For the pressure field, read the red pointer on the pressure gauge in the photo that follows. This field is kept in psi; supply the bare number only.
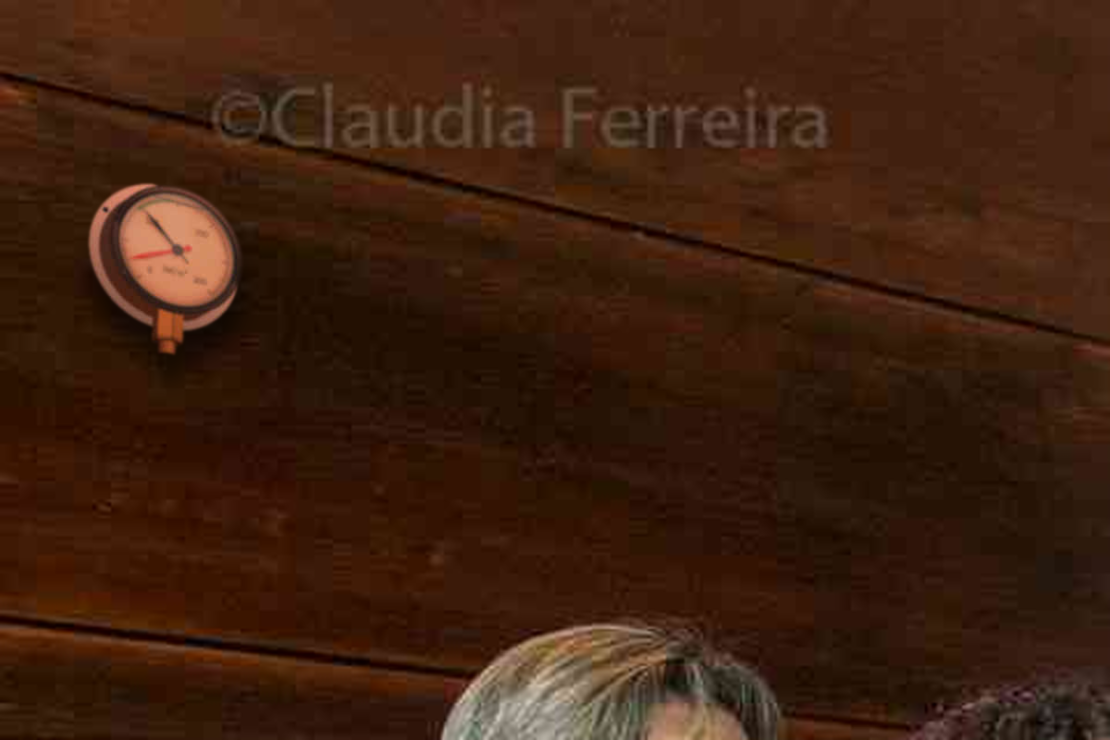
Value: 25
